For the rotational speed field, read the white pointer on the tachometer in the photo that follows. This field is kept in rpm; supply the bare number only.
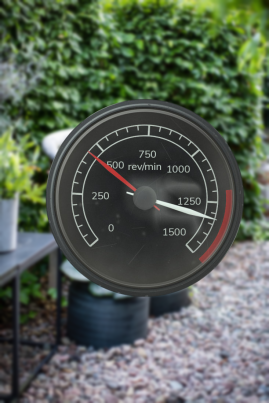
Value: 1325
